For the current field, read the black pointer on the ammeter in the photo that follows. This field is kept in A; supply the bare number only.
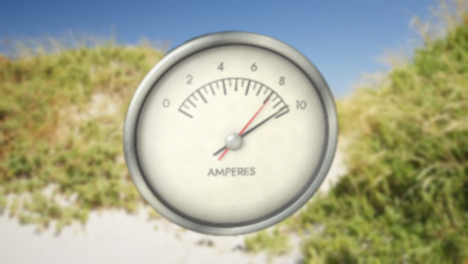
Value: 9.5
